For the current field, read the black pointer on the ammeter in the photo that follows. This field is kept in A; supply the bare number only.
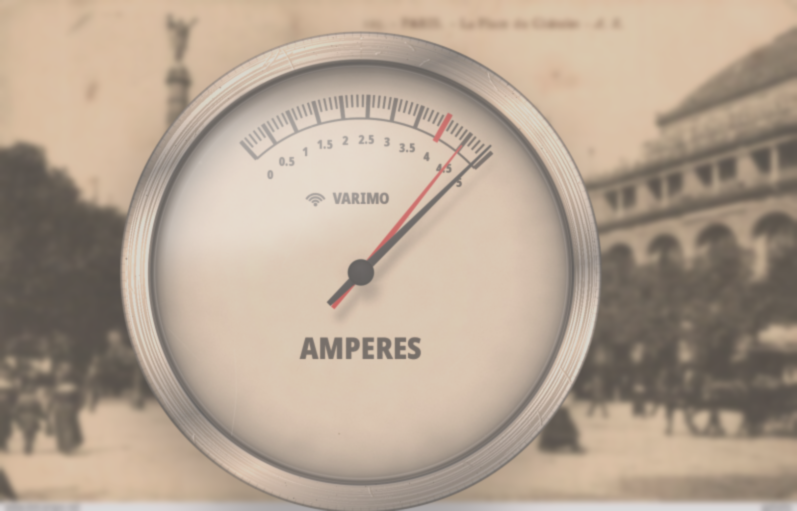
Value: 4.9
